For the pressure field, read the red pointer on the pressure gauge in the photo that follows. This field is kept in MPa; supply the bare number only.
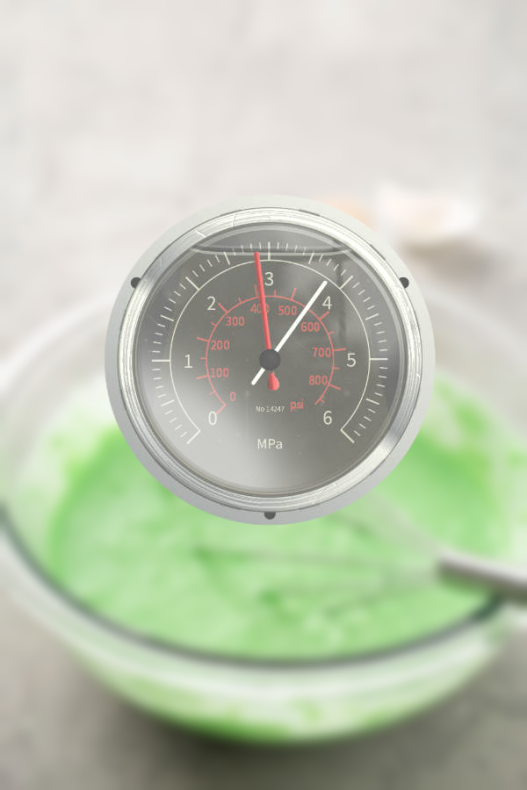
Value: 2.85
